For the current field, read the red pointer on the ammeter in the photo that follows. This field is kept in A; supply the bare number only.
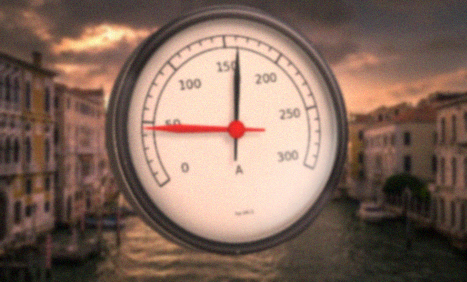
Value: 45
